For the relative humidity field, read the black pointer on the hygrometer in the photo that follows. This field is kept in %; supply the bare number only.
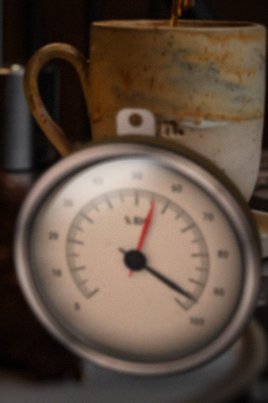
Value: 95
